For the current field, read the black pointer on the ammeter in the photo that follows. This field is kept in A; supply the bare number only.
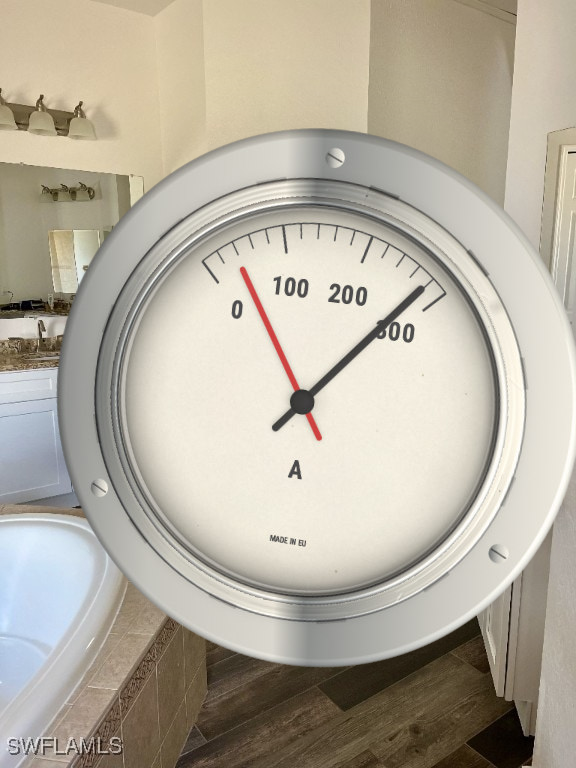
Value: 280
